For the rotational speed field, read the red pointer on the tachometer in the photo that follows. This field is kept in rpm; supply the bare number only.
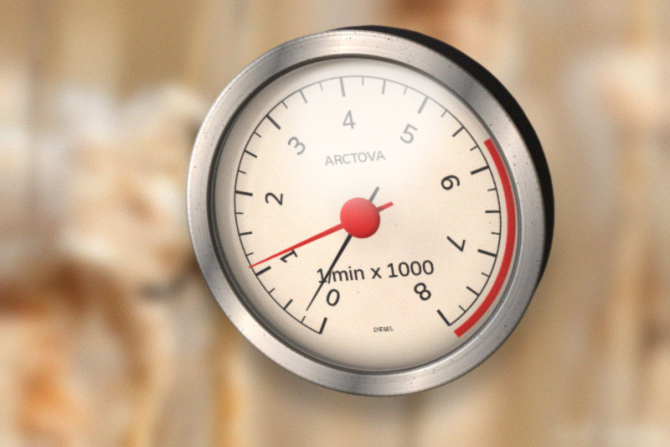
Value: 1125
